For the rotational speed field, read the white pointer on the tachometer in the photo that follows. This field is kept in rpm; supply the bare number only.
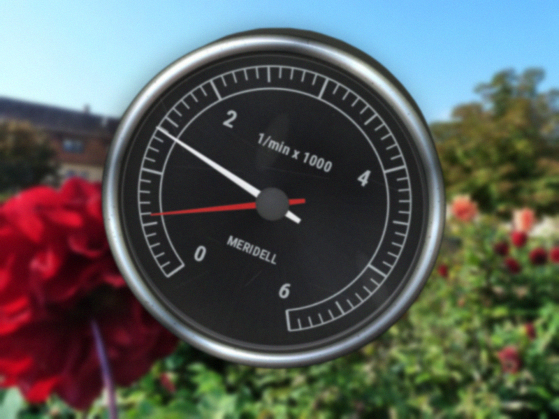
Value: 1400
